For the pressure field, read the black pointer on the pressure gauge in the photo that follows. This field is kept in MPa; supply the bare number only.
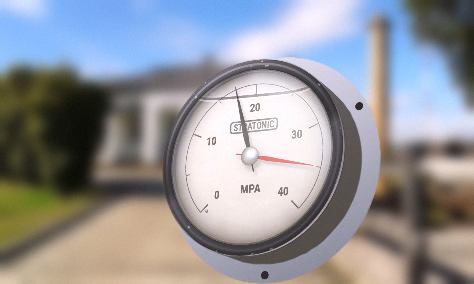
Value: 17.5
